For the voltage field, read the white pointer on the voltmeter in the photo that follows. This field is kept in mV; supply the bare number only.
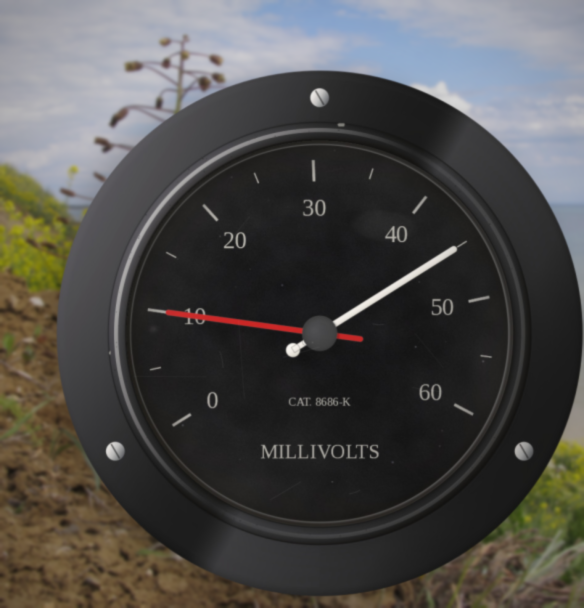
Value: 45
